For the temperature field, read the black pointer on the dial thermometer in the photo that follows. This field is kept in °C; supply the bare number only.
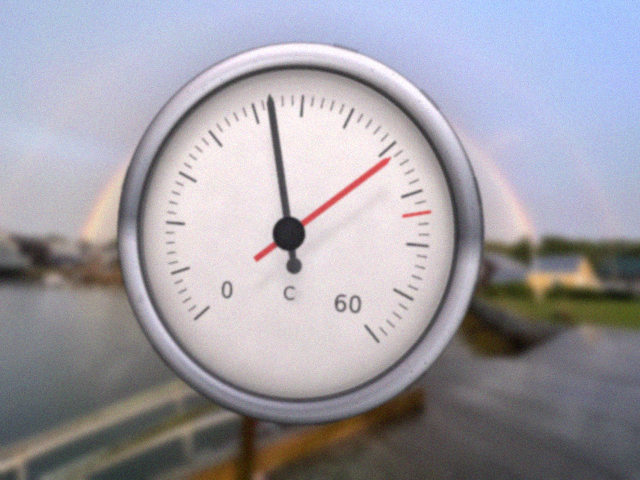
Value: 27
